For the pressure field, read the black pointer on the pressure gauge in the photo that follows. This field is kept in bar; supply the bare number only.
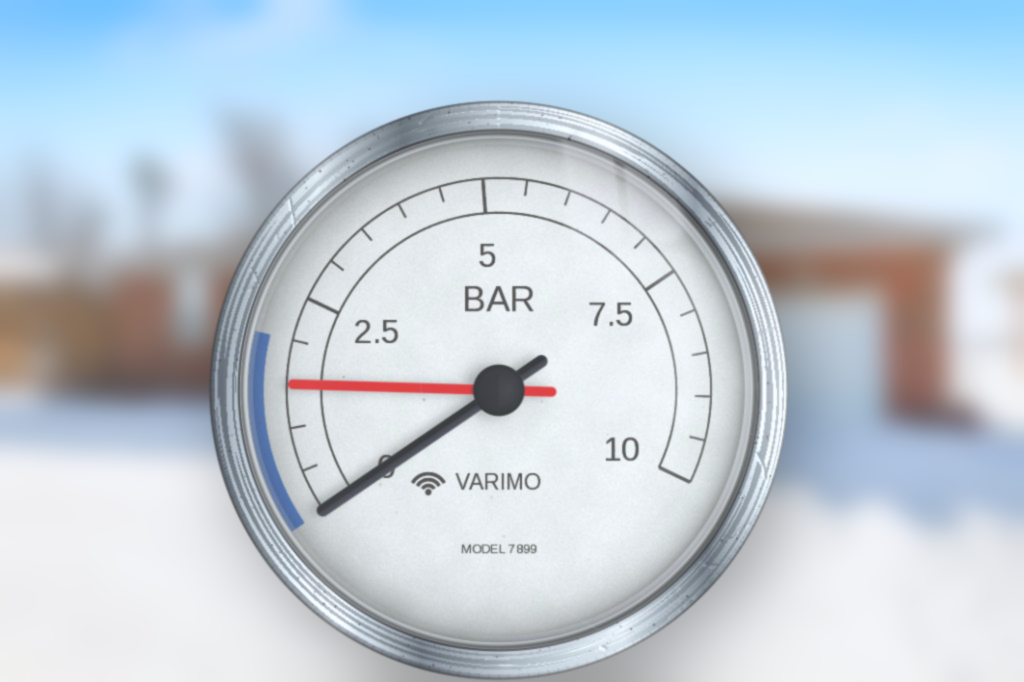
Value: 0
